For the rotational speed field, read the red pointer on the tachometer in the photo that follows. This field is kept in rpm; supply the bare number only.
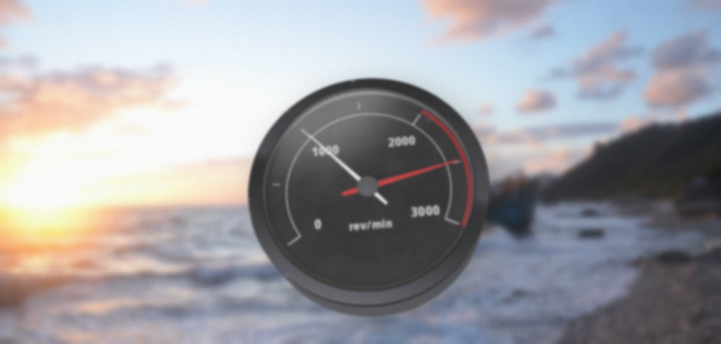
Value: 2500
